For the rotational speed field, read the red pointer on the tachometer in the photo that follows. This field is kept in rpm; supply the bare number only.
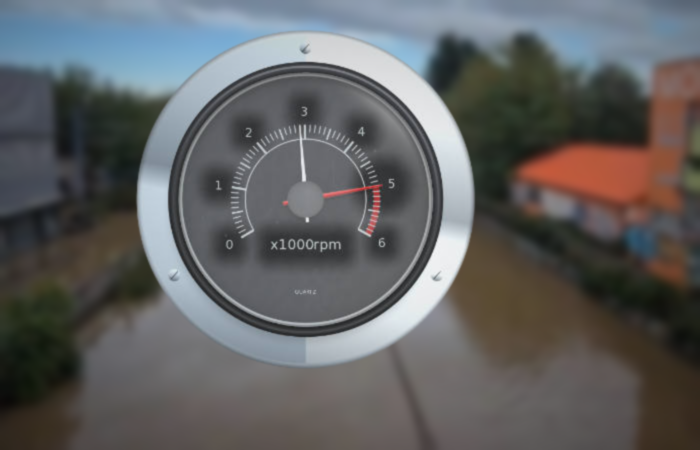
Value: 5000
